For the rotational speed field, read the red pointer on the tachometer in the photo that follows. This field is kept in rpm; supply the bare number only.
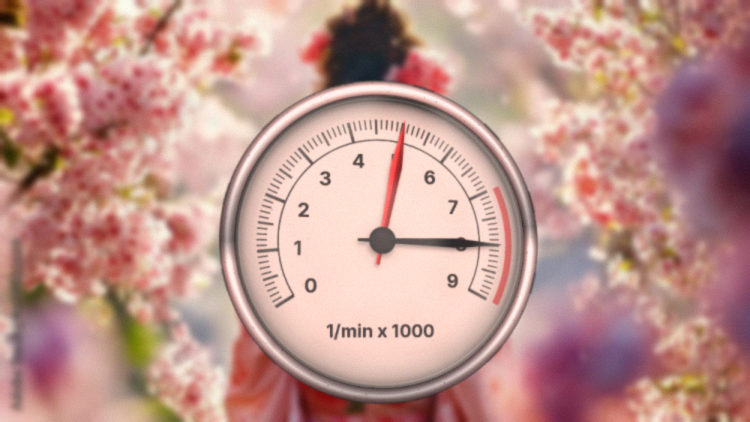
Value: 5000
